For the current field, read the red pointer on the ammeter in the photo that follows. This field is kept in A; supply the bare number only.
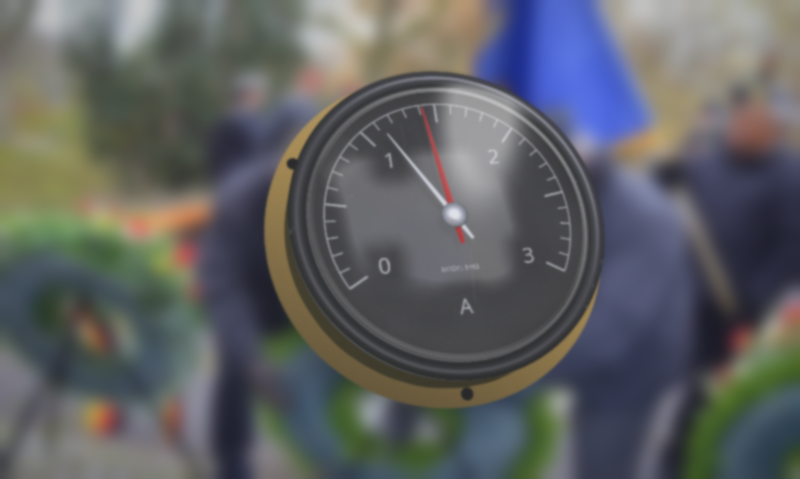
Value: 1.4
